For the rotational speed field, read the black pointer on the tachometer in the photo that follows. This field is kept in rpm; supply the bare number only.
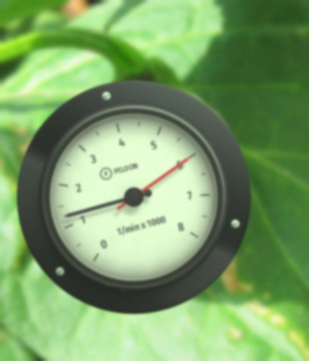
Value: 1250
